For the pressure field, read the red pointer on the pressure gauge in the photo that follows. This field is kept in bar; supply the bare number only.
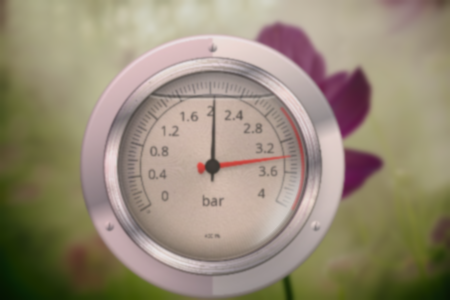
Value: 3.4
